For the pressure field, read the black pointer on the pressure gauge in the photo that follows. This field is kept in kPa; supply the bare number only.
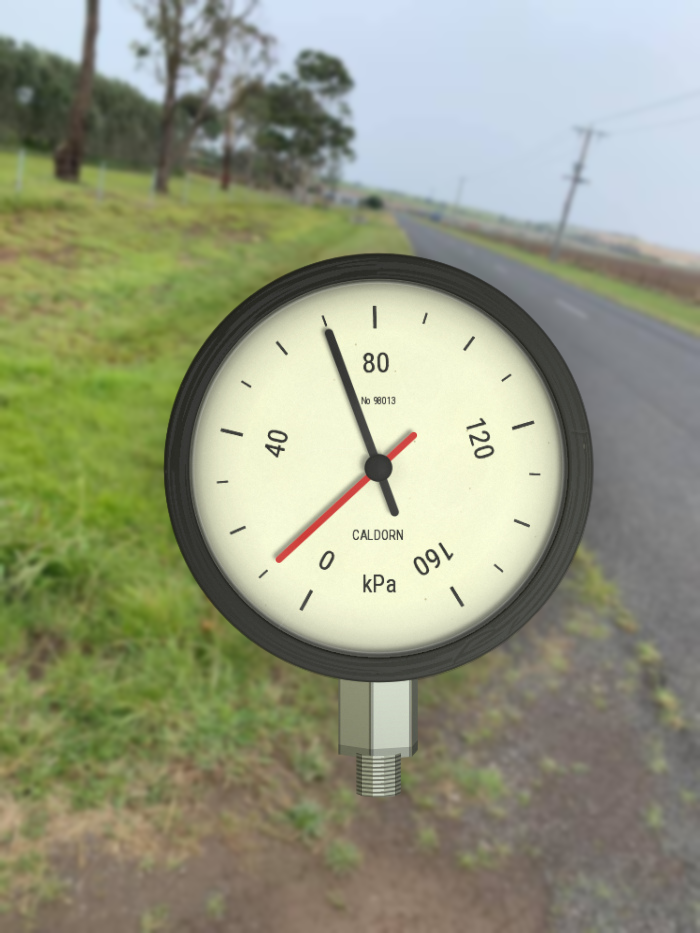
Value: 70
